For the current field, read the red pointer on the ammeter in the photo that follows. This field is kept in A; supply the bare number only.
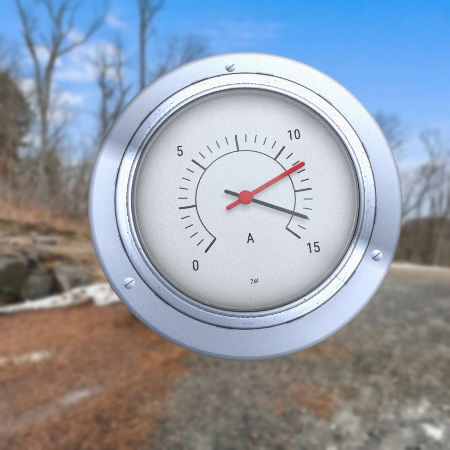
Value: 11.25
